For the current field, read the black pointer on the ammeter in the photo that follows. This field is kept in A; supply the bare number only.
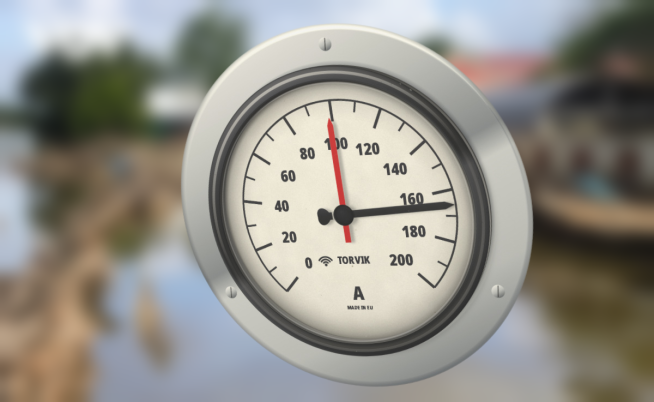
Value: 165
